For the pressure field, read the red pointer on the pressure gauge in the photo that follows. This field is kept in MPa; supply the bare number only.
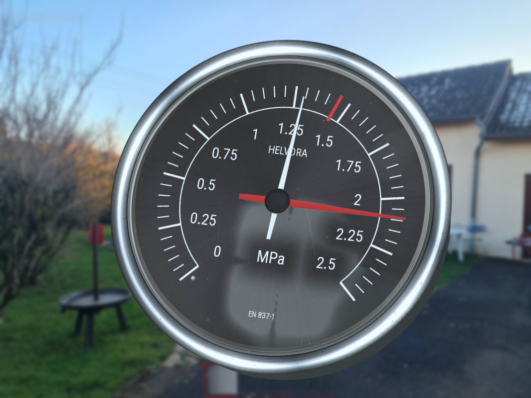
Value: 2.1
